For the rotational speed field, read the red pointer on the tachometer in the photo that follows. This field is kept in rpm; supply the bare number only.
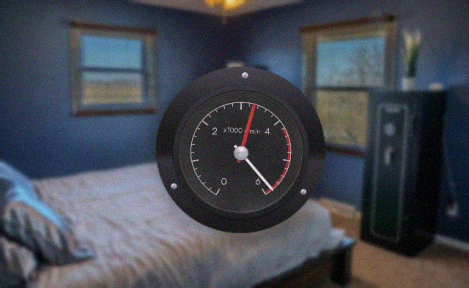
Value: 3300
